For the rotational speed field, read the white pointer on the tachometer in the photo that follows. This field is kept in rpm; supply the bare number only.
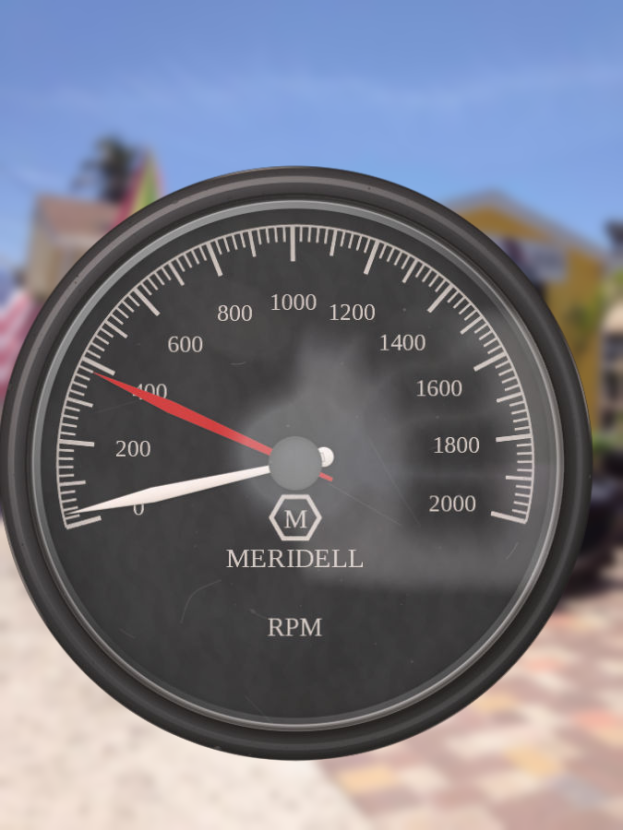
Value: 30
